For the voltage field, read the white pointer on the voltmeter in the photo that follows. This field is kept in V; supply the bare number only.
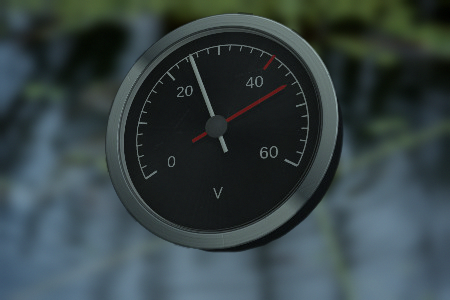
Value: 25
